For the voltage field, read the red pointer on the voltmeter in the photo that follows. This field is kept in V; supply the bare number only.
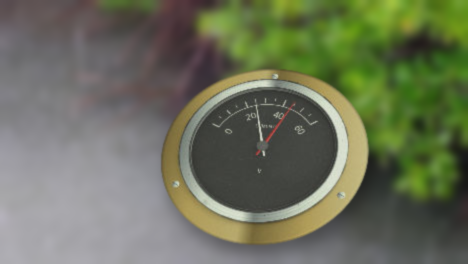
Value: 45
